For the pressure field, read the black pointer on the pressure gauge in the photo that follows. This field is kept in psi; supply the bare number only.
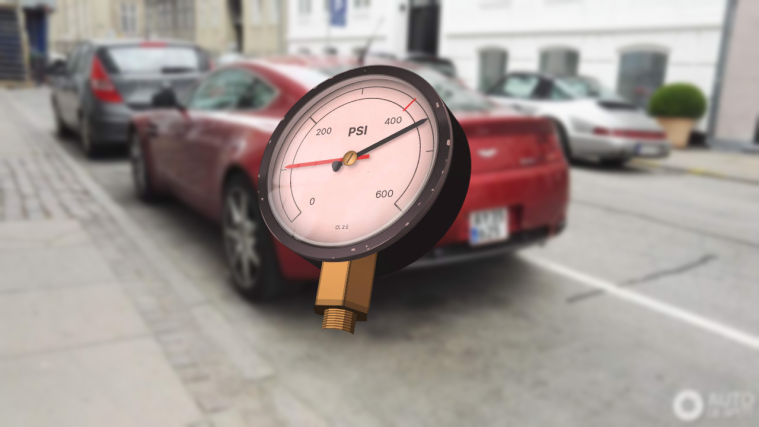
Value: 450
